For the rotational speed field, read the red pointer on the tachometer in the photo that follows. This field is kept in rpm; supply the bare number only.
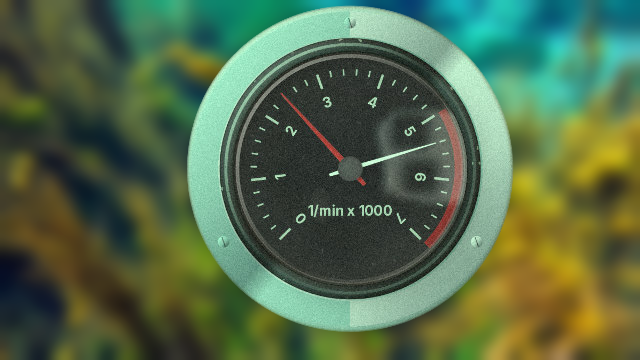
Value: 2400
